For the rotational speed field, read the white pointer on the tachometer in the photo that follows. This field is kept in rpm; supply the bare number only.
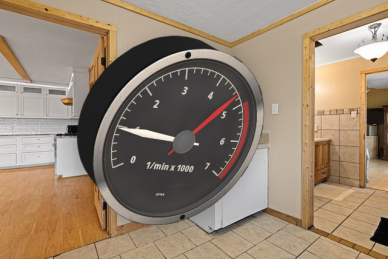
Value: 1000
